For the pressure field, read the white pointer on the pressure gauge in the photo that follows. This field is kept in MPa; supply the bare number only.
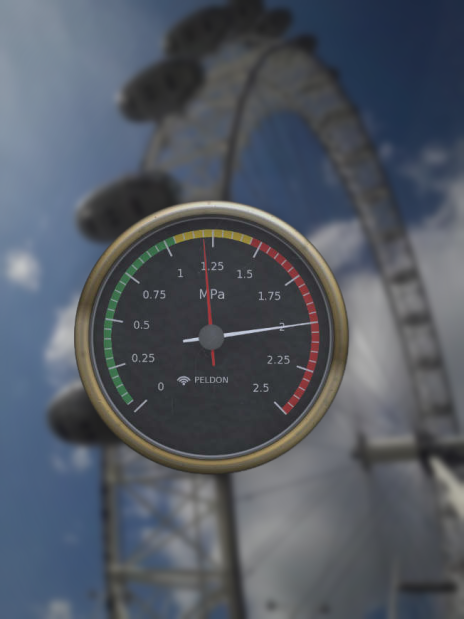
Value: 2
